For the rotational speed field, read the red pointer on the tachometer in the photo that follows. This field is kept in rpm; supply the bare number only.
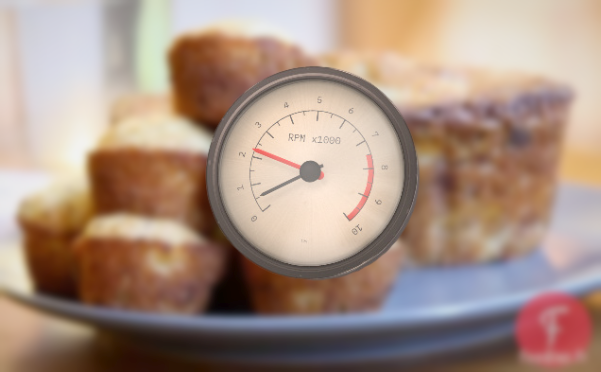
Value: 2250
